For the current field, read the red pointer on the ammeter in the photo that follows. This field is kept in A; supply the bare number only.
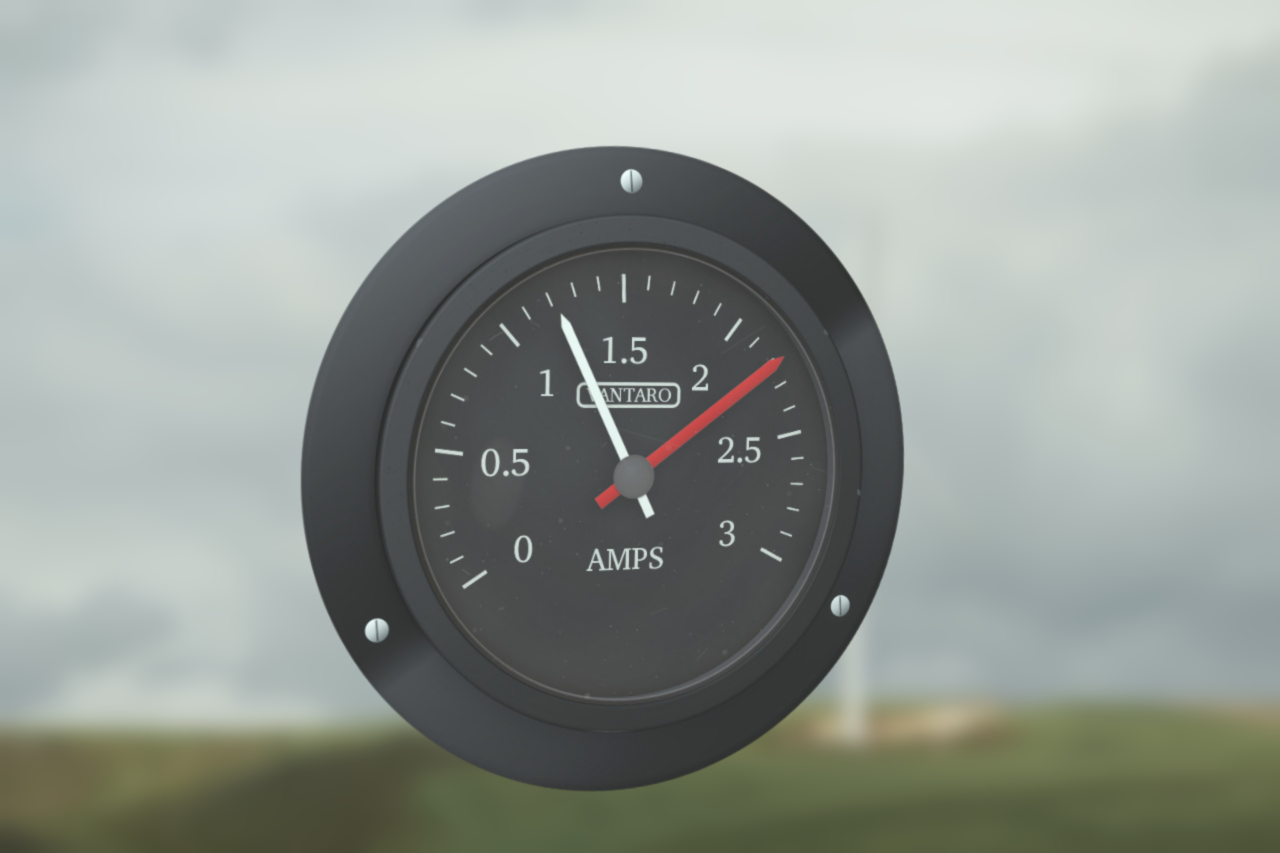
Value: 2.2
